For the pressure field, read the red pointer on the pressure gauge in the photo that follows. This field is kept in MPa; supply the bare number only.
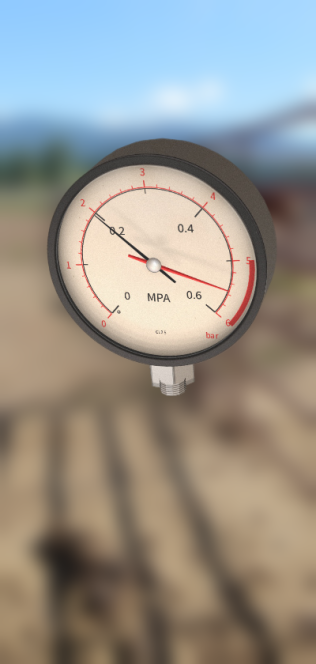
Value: 0.55
